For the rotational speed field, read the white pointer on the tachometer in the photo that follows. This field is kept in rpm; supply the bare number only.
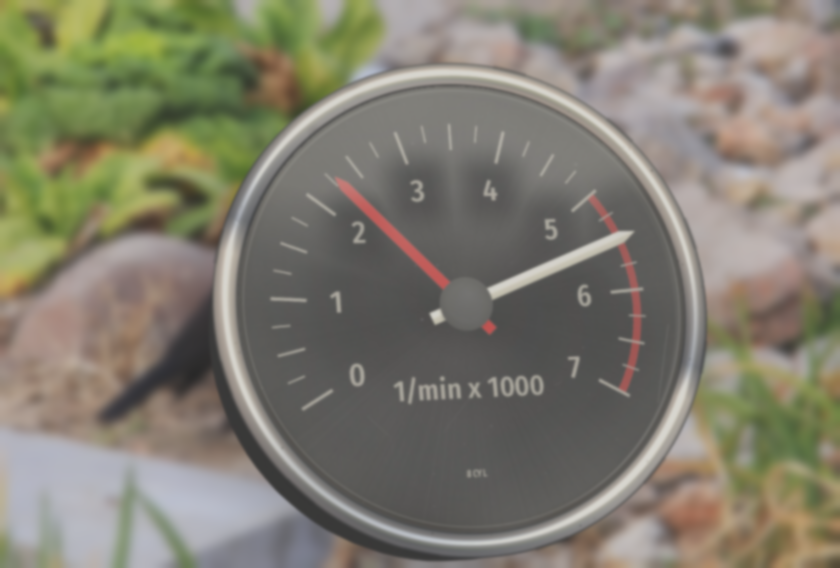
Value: 5500
